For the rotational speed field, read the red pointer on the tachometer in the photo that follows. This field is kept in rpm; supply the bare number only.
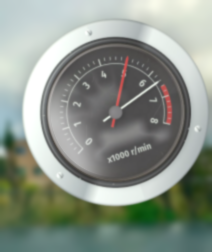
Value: 5000
